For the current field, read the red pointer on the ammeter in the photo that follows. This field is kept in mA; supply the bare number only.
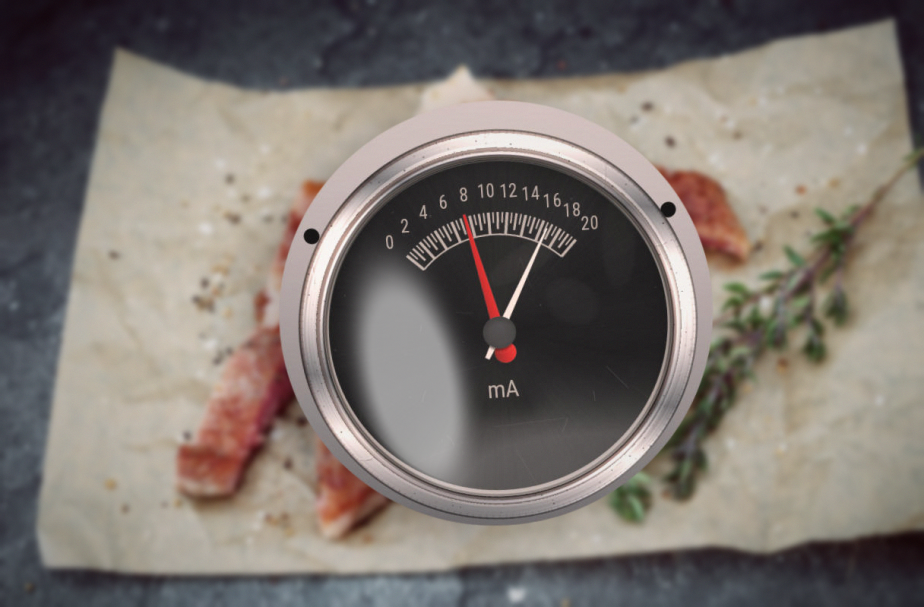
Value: 7.5
